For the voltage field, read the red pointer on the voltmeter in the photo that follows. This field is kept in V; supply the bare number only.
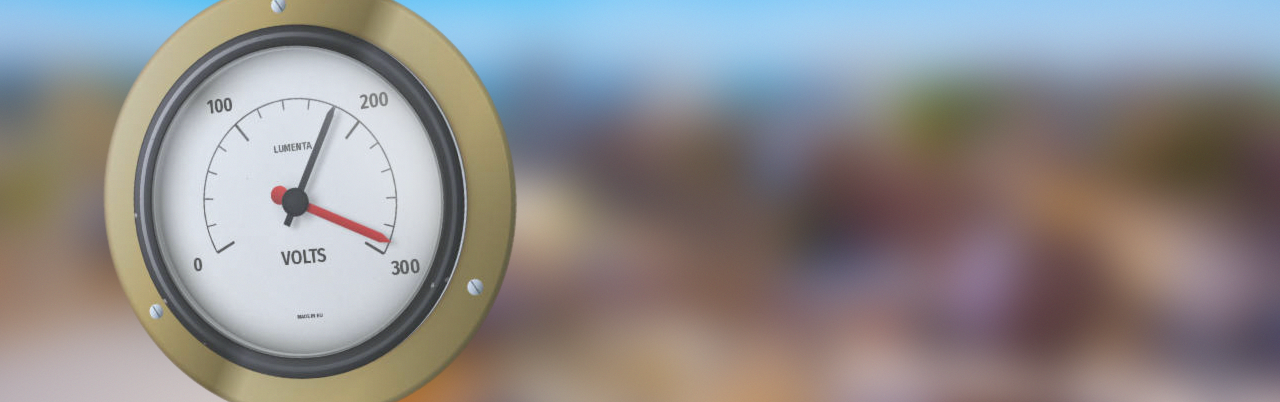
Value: 290
